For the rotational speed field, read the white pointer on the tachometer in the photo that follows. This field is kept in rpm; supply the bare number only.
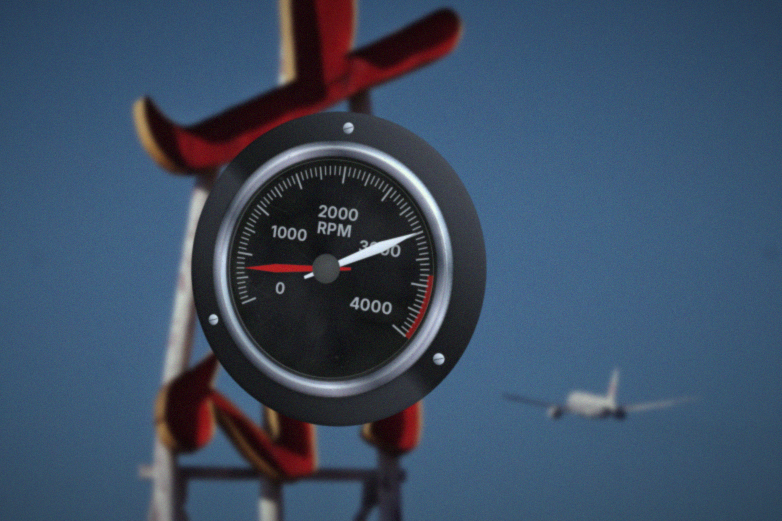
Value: 3000
